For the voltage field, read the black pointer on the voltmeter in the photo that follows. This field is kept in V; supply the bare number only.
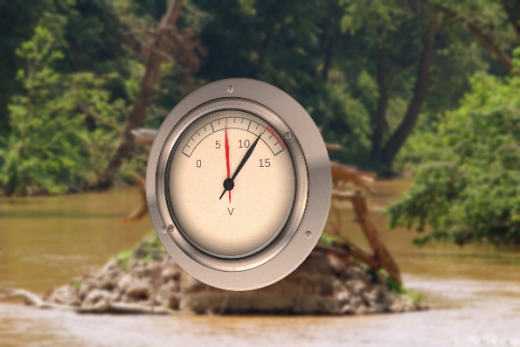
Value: 12
